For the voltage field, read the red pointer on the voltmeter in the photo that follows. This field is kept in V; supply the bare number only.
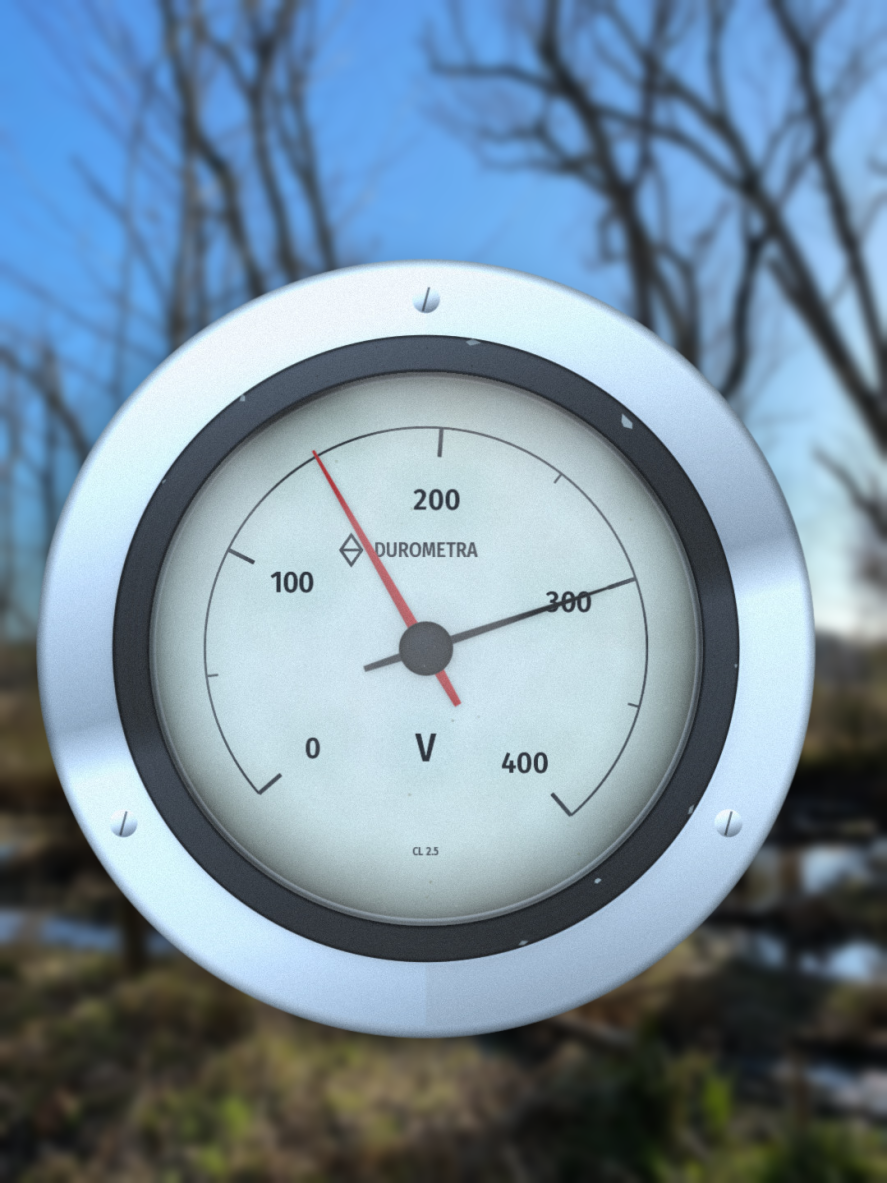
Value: 150
